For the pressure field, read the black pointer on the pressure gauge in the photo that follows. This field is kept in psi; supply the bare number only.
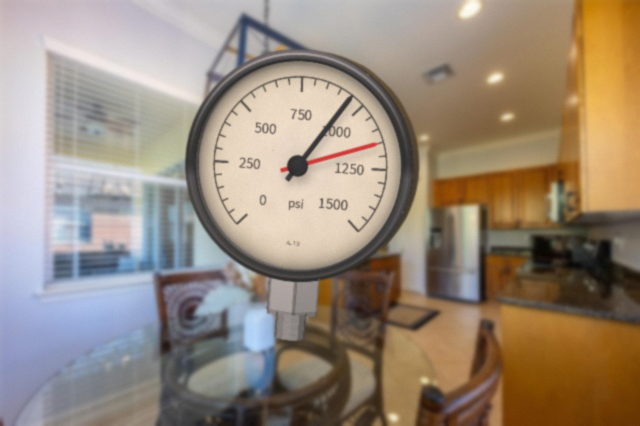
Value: 950
